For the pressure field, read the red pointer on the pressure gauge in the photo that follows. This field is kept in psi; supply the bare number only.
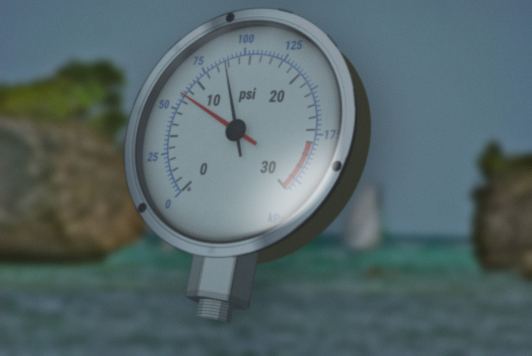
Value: 8.5
